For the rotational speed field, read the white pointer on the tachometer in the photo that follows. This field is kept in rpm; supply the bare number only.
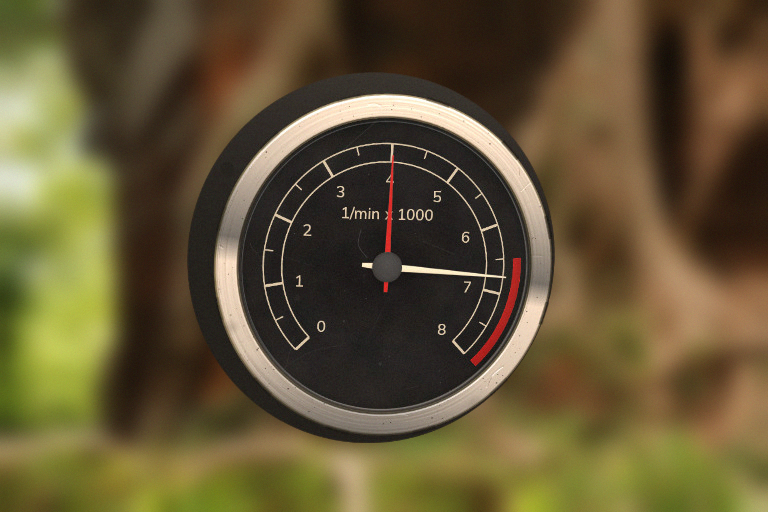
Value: 6750
